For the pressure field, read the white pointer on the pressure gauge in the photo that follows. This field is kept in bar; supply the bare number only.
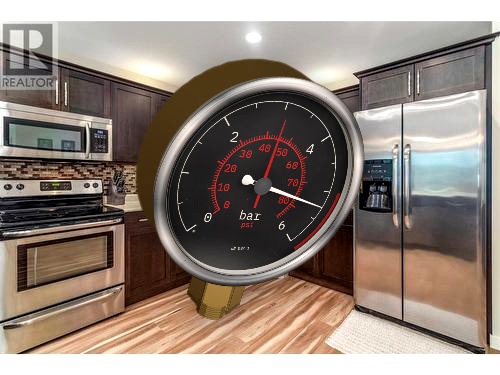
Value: 5.25
